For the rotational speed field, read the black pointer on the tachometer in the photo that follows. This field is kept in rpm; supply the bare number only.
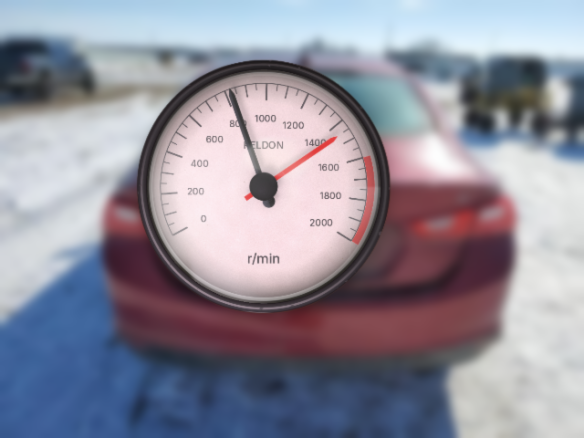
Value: 825
